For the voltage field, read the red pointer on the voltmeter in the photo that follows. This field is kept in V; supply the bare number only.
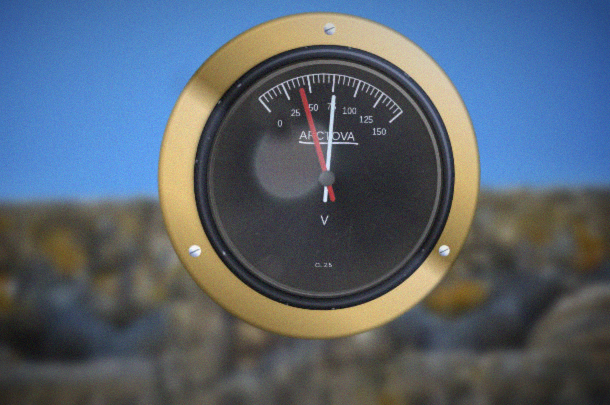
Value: 40
